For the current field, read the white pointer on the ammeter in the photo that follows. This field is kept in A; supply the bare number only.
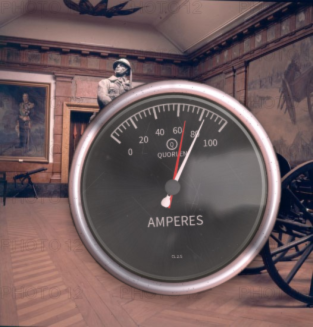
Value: 84
